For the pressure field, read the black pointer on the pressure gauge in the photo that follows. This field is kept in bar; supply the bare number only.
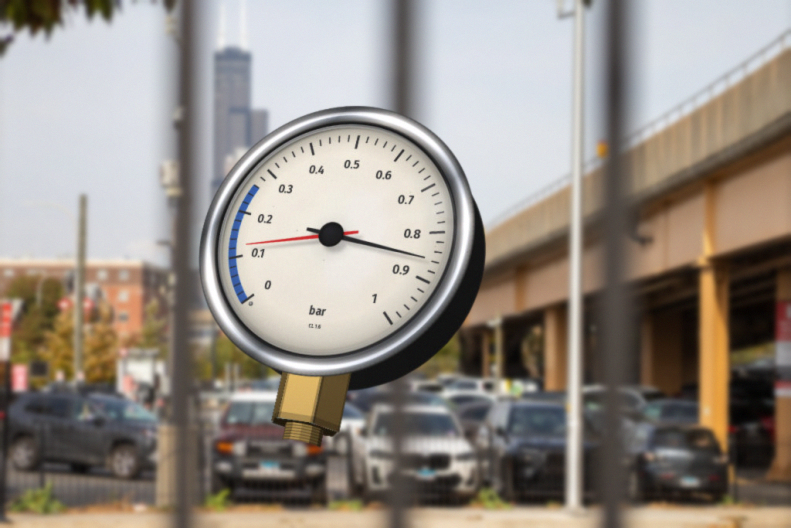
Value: 0.86
